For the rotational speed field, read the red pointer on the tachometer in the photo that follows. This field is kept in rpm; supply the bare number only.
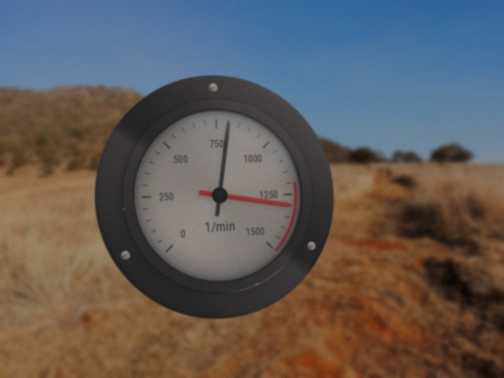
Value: 1300
